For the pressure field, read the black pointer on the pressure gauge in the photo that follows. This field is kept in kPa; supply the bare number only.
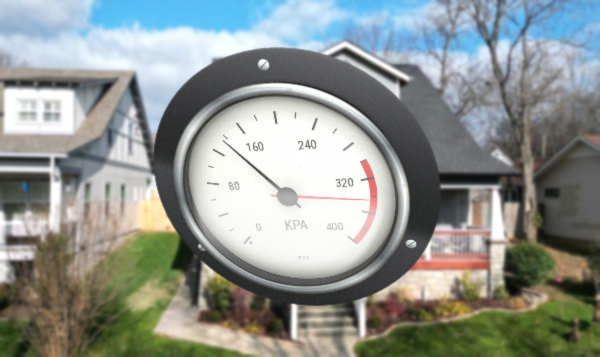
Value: 140
